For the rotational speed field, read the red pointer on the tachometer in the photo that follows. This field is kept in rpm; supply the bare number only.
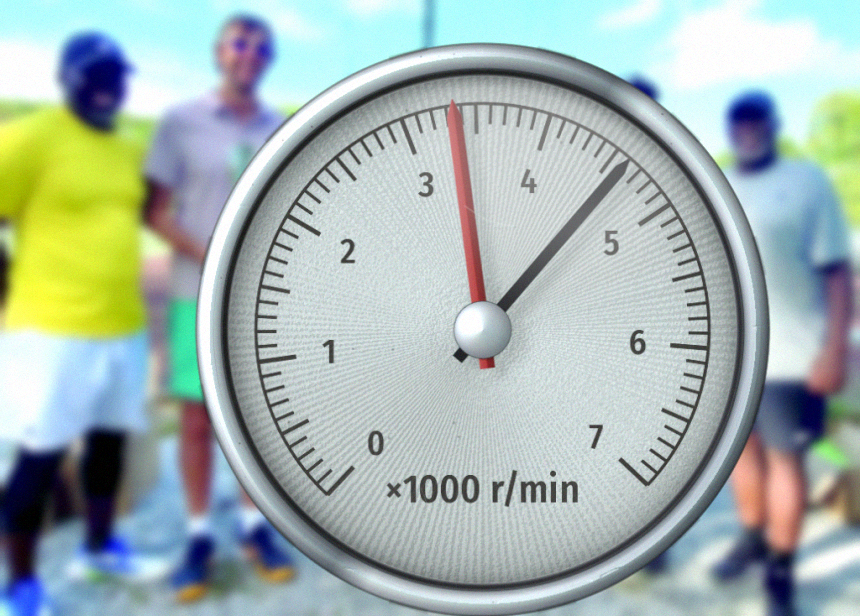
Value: 3350
